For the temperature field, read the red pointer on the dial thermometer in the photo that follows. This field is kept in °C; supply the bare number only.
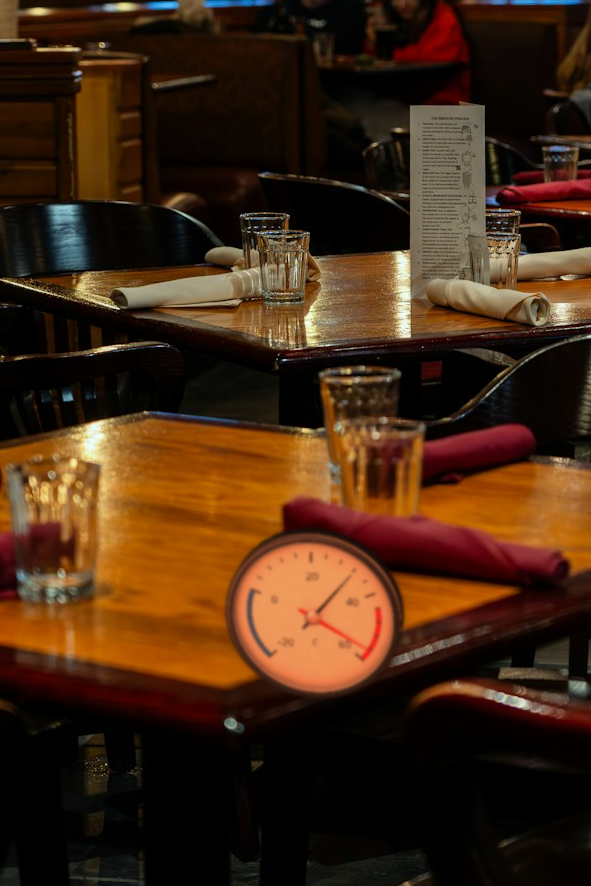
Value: 56
